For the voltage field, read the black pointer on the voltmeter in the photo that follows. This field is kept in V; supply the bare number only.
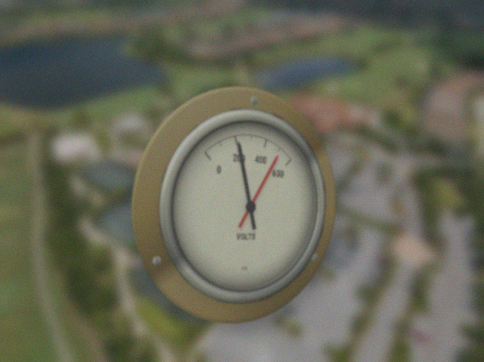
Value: 200
